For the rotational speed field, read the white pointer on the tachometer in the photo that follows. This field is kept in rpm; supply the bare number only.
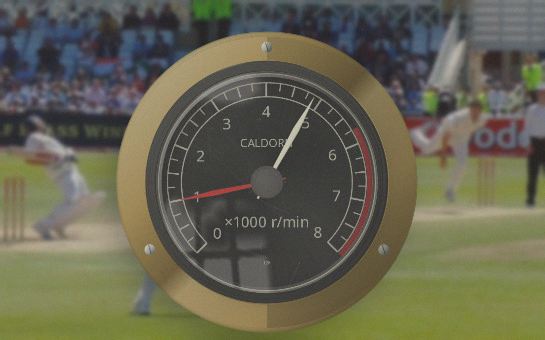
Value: 4875
